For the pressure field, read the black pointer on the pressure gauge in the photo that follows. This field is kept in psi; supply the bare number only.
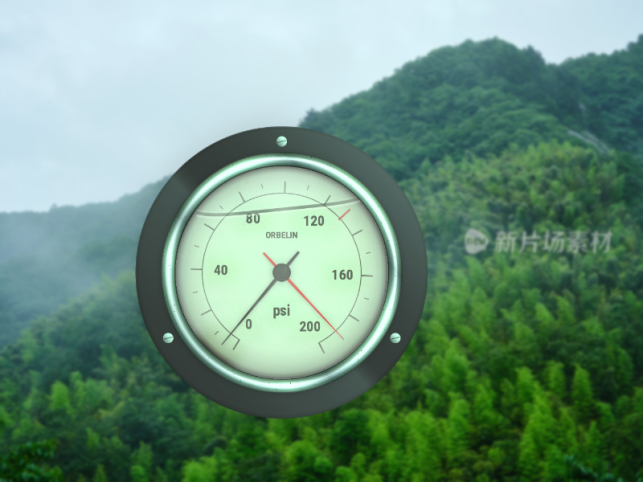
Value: 5
